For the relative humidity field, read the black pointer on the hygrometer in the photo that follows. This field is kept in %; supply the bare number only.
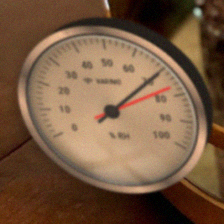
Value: 70
